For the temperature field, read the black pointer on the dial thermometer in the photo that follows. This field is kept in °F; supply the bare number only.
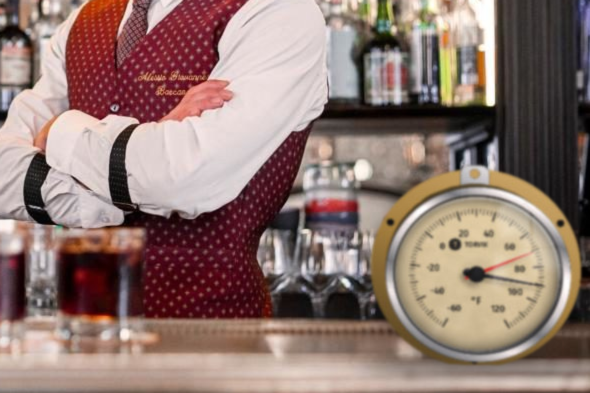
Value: 90
